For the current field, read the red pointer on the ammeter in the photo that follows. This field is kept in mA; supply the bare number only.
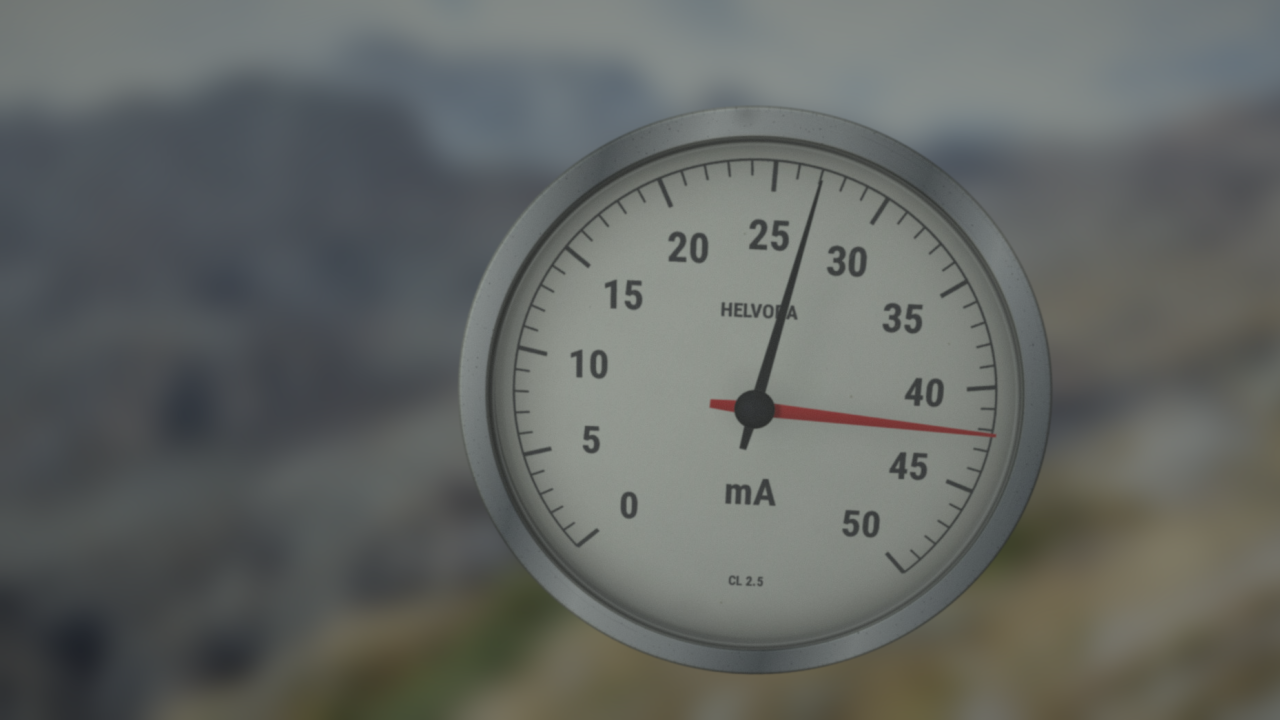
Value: 42
